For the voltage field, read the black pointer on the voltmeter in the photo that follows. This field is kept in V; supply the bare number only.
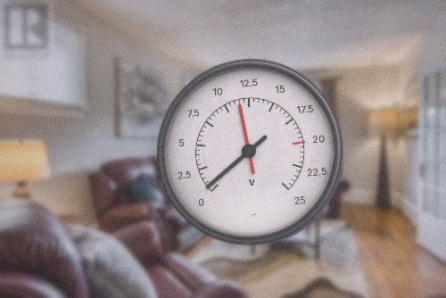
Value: 0.5
